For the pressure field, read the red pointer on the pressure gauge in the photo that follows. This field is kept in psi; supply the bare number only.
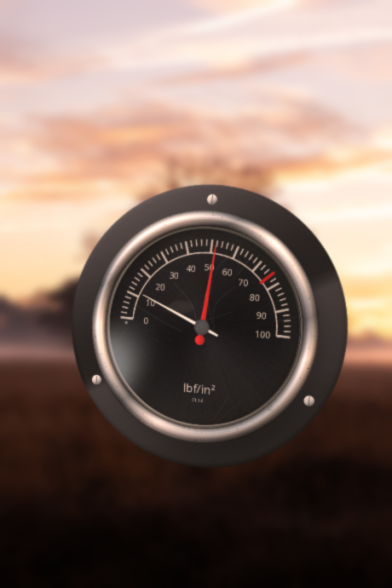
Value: 52
